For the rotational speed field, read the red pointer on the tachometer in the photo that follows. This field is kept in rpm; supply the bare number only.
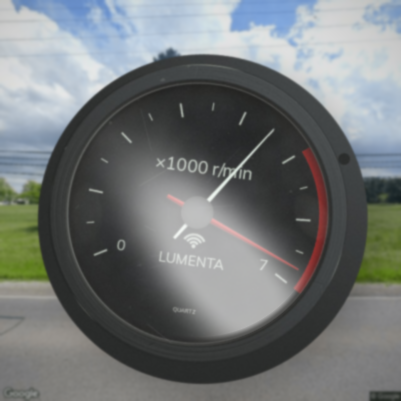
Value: 6750
